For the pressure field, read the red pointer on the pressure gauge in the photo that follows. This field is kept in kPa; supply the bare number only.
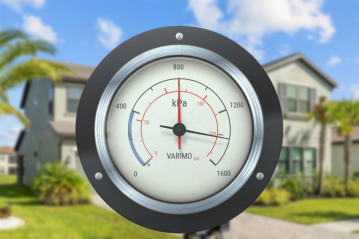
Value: 800
